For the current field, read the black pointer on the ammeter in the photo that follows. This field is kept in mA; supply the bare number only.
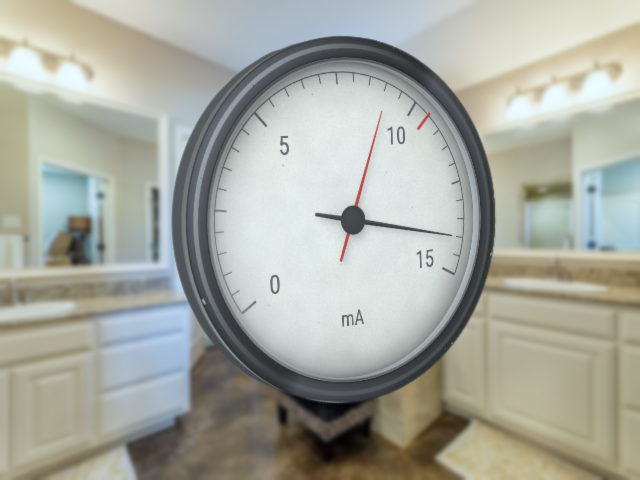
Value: 14
